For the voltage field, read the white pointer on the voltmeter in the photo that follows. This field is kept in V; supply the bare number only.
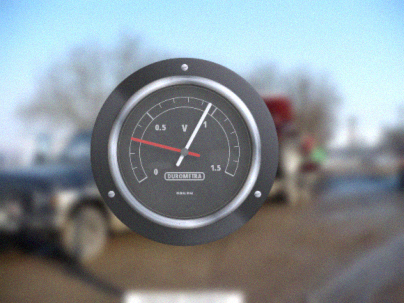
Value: 0.95
